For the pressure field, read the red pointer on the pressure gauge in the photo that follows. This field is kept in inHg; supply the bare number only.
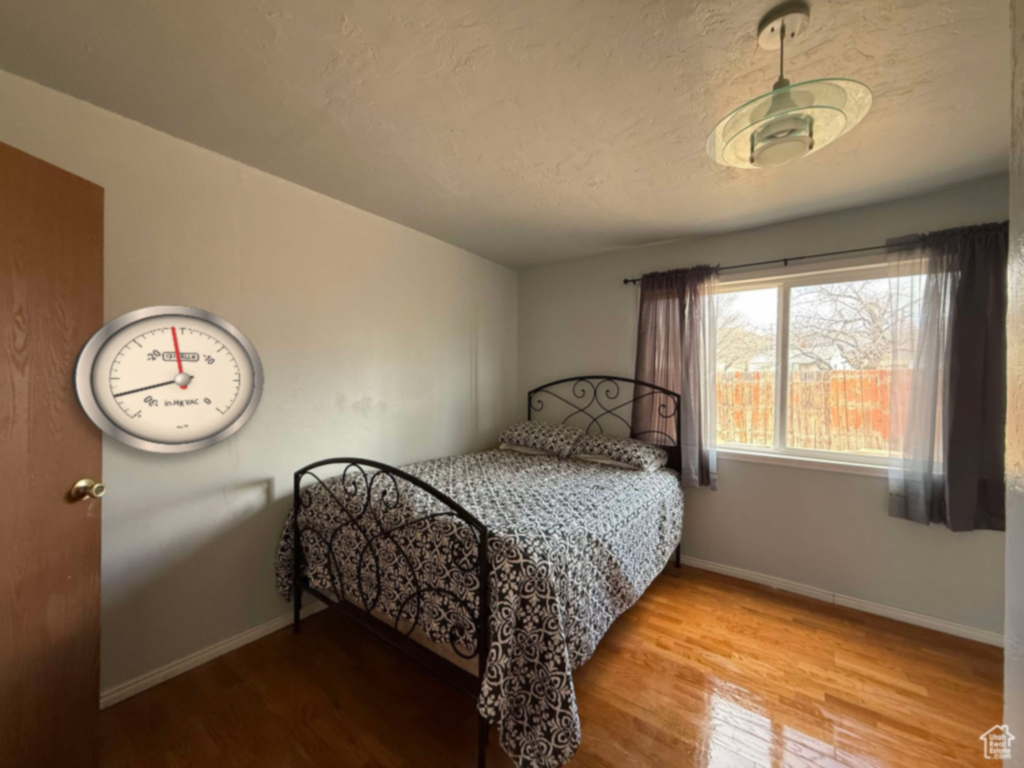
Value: -16
